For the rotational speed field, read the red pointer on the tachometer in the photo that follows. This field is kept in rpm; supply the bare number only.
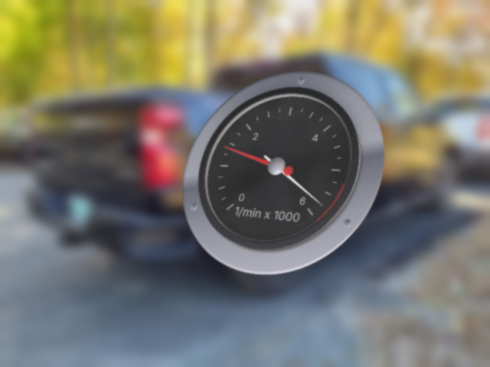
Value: 1375
